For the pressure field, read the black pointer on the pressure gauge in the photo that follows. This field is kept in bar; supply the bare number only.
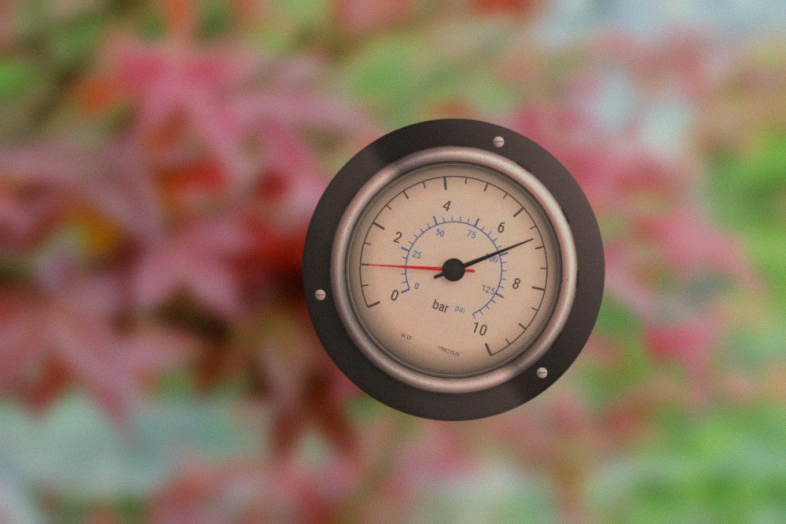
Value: 6.75
